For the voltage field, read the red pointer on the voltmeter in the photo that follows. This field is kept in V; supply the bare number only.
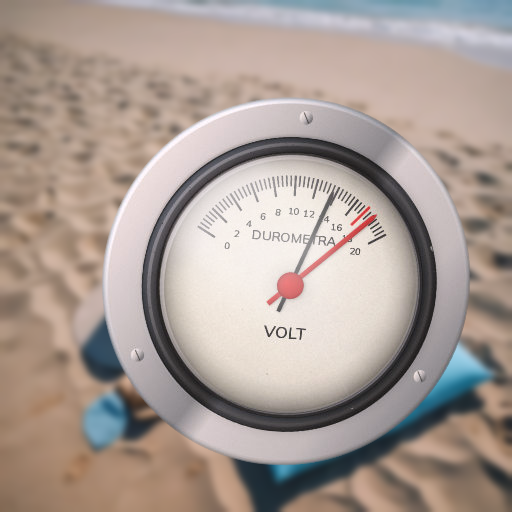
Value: 18
